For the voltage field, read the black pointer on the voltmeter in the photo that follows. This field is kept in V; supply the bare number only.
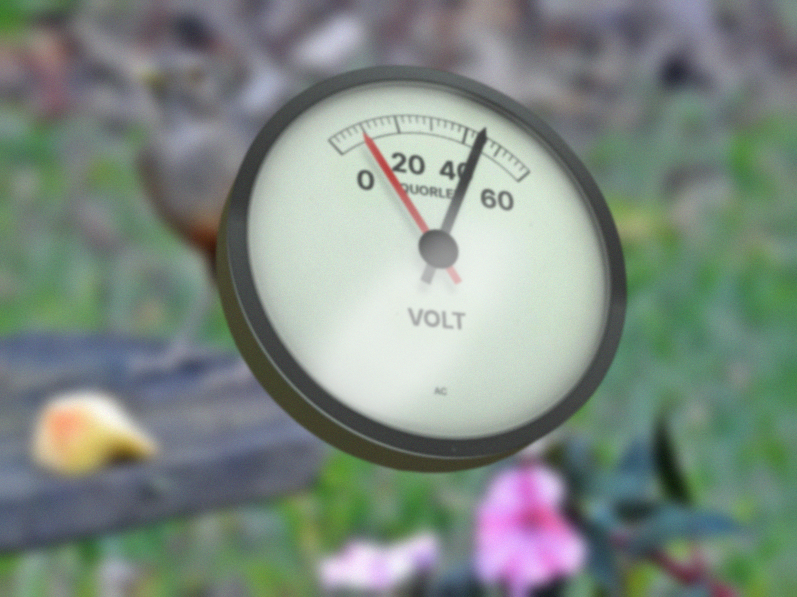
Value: 44
